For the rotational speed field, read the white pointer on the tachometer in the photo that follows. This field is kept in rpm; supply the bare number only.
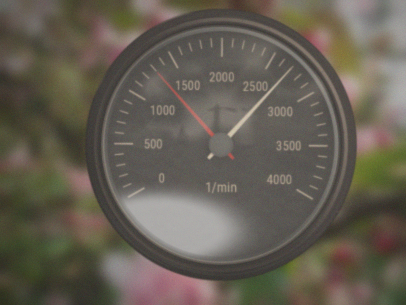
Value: 2700
